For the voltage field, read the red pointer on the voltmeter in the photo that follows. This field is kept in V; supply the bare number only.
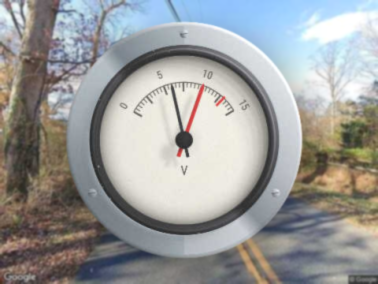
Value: 10
